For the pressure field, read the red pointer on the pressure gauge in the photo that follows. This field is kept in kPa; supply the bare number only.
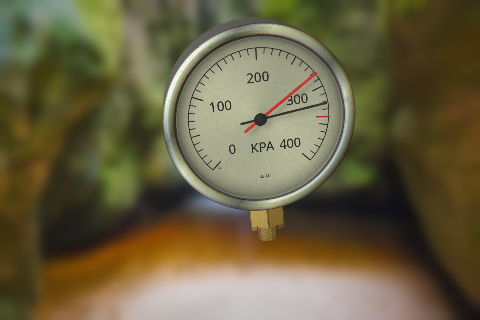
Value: 280
